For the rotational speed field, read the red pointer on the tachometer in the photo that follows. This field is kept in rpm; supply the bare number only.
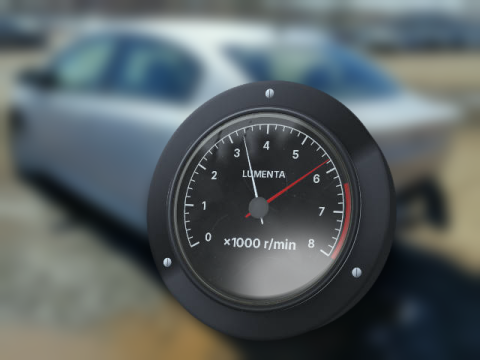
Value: 5800
